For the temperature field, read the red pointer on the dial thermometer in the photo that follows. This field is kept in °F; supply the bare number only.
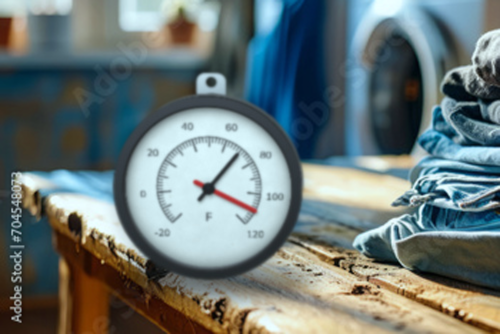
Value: 110
